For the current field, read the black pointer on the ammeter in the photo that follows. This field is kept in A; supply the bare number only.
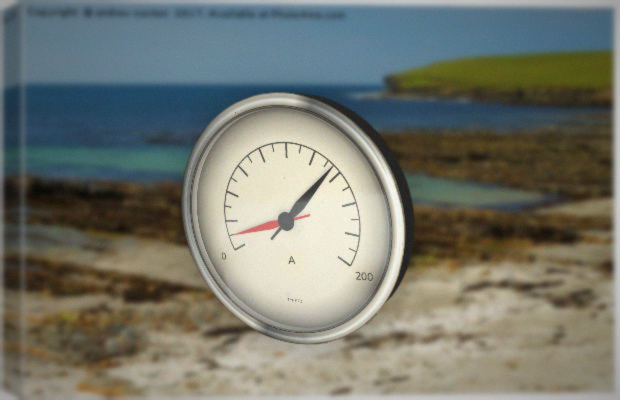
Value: 135
